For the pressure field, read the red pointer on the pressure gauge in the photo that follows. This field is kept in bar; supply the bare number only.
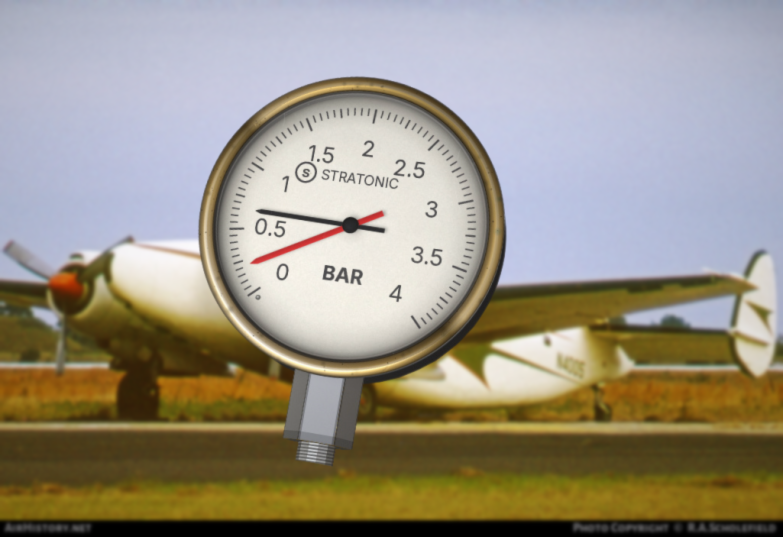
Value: 0.2
